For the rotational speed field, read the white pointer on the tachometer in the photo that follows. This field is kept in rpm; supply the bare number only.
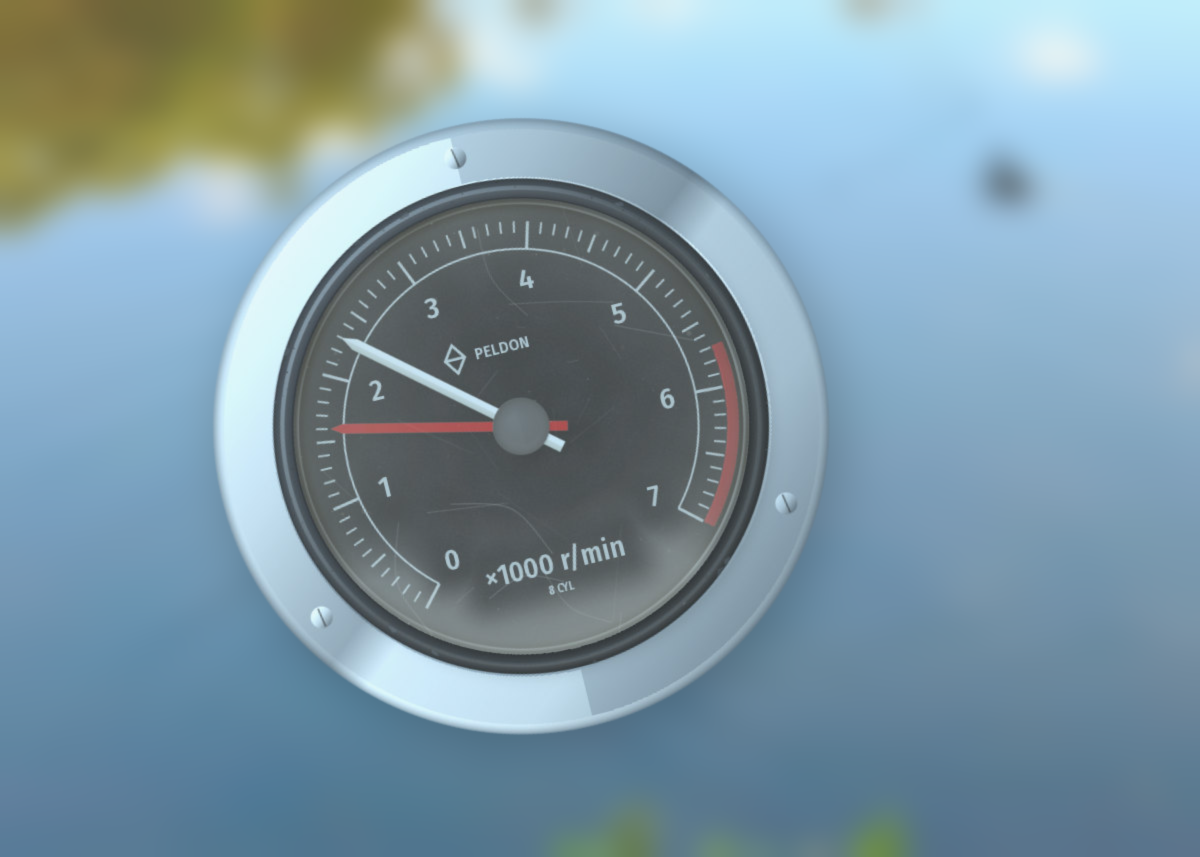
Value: 2300
